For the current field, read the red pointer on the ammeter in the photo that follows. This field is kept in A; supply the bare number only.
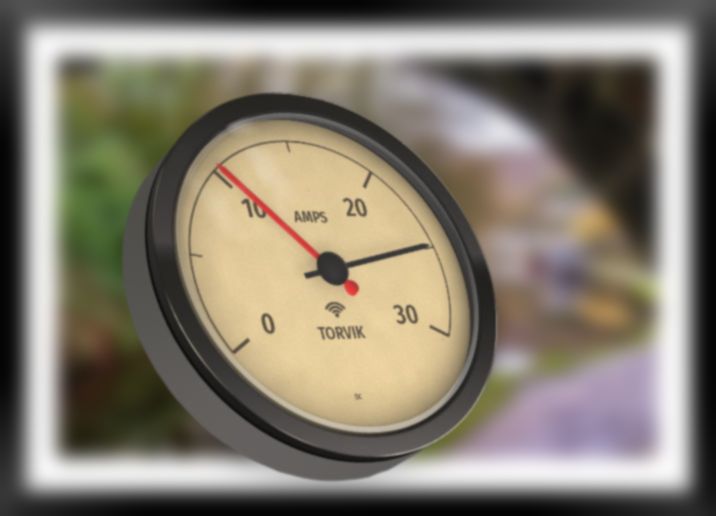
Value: 10
